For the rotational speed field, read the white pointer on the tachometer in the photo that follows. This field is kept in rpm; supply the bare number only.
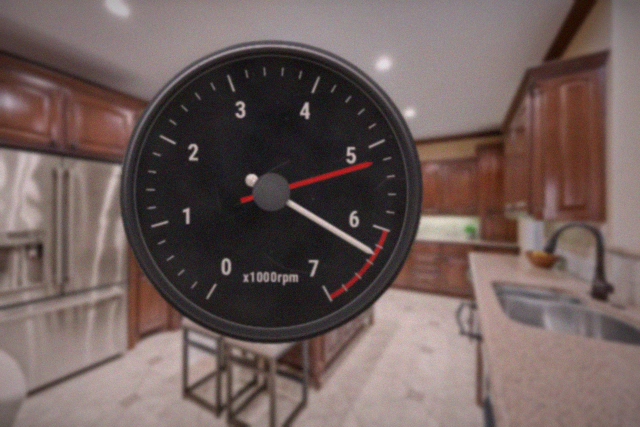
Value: 6300
